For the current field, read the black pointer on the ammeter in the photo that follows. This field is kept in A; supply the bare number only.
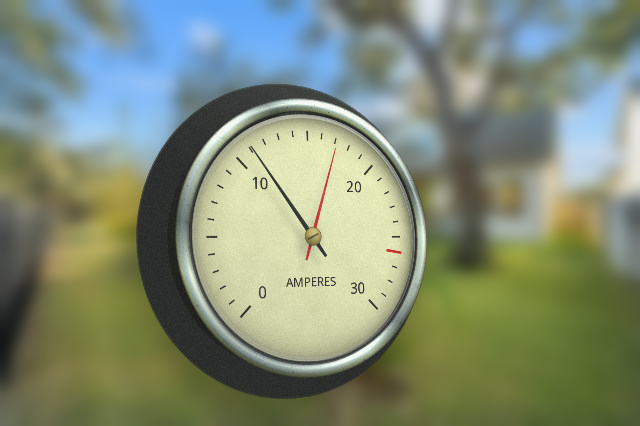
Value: 11
